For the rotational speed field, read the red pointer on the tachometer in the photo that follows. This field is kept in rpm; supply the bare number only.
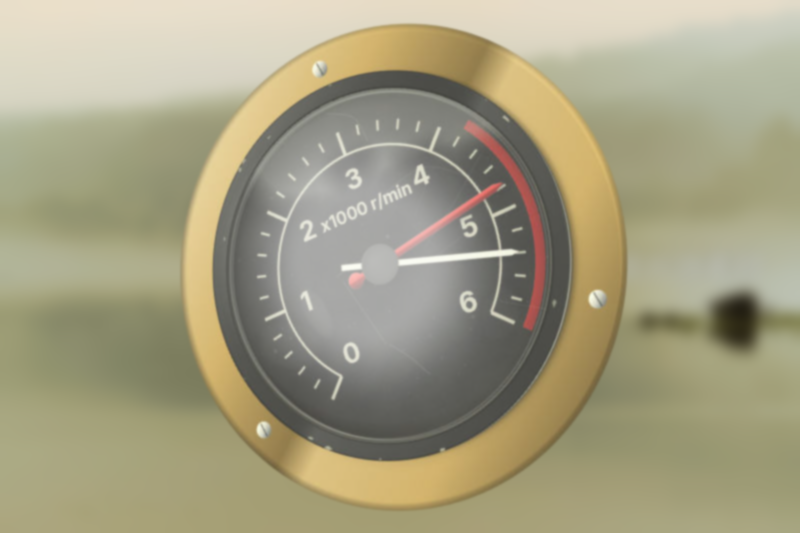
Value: 4800
